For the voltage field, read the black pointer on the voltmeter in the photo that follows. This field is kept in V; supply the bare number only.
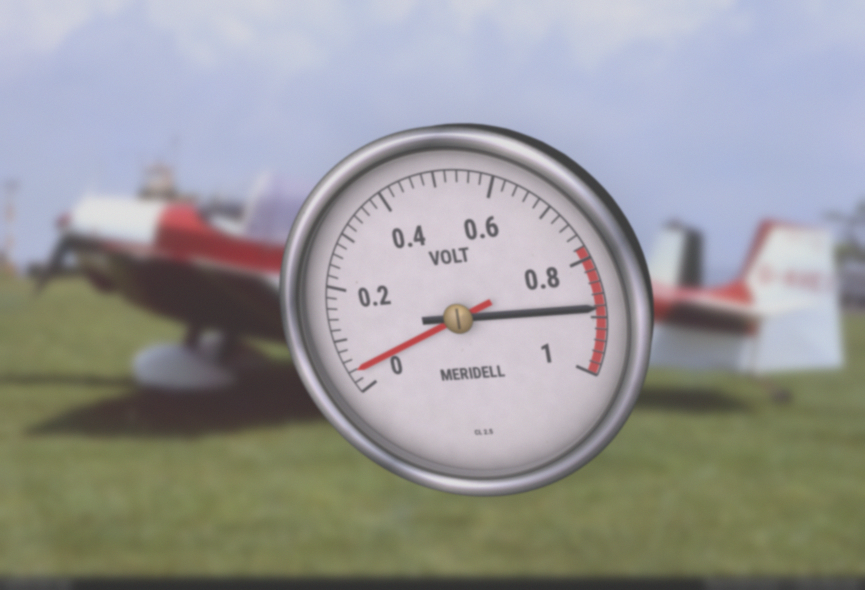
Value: 0.88
